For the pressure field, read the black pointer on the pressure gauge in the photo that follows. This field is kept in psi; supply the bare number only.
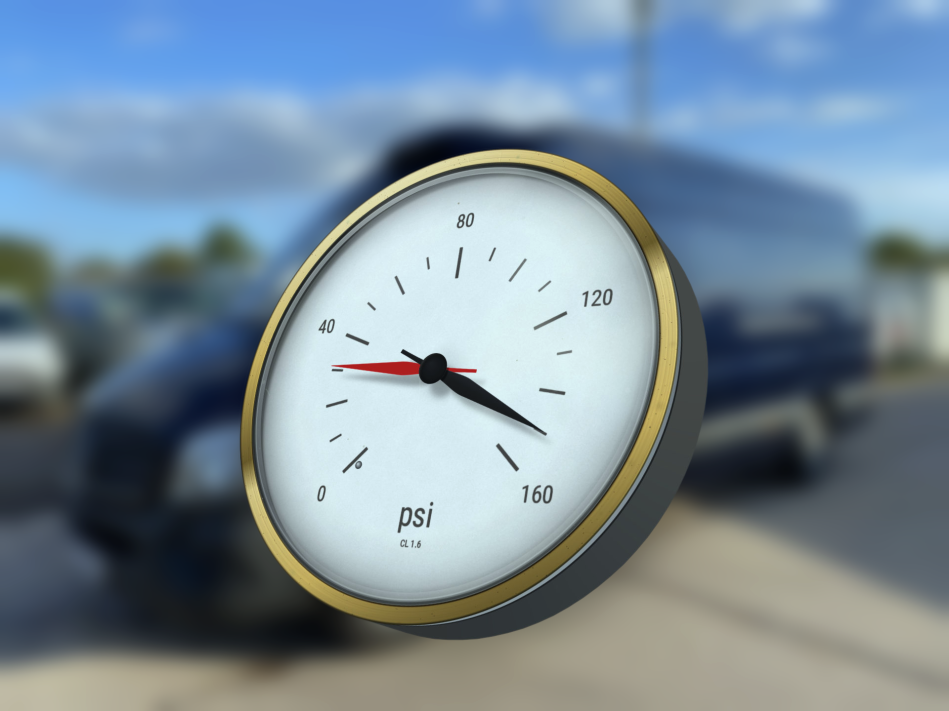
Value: 150
